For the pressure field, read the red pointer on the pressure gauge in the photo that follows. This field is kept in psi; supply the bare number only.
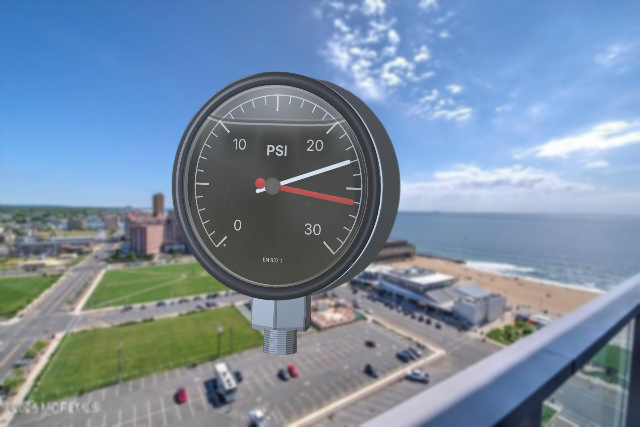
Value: 26
